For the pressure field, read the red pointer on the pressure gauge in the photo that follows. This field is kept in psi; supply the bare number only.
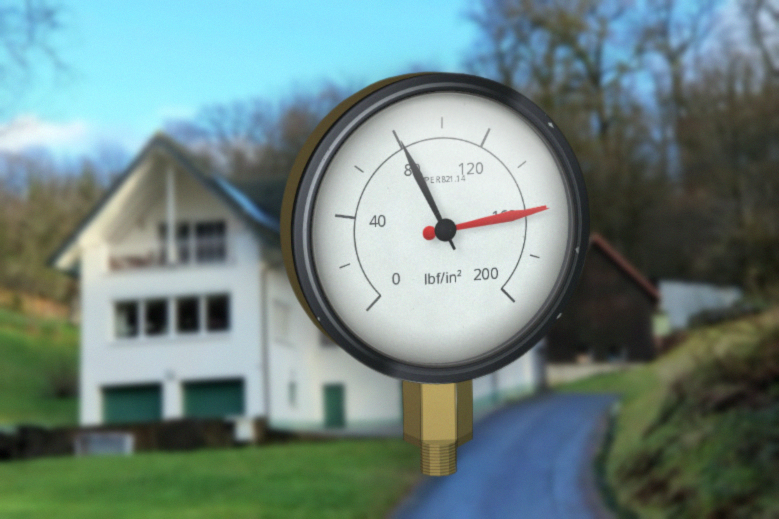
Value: 160
